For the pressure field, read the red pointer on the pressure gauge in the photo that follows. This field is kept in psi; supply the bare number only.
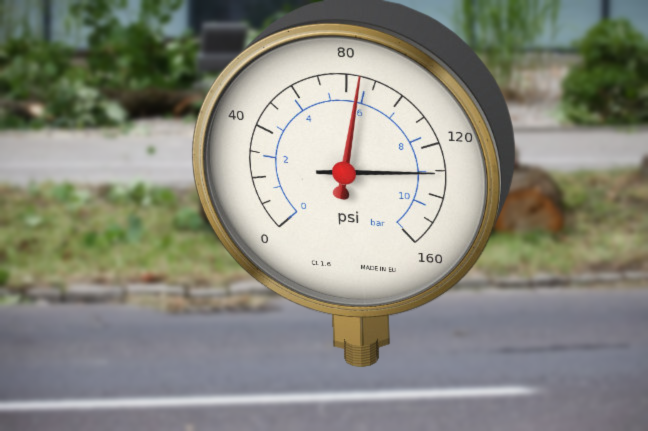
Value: 85
